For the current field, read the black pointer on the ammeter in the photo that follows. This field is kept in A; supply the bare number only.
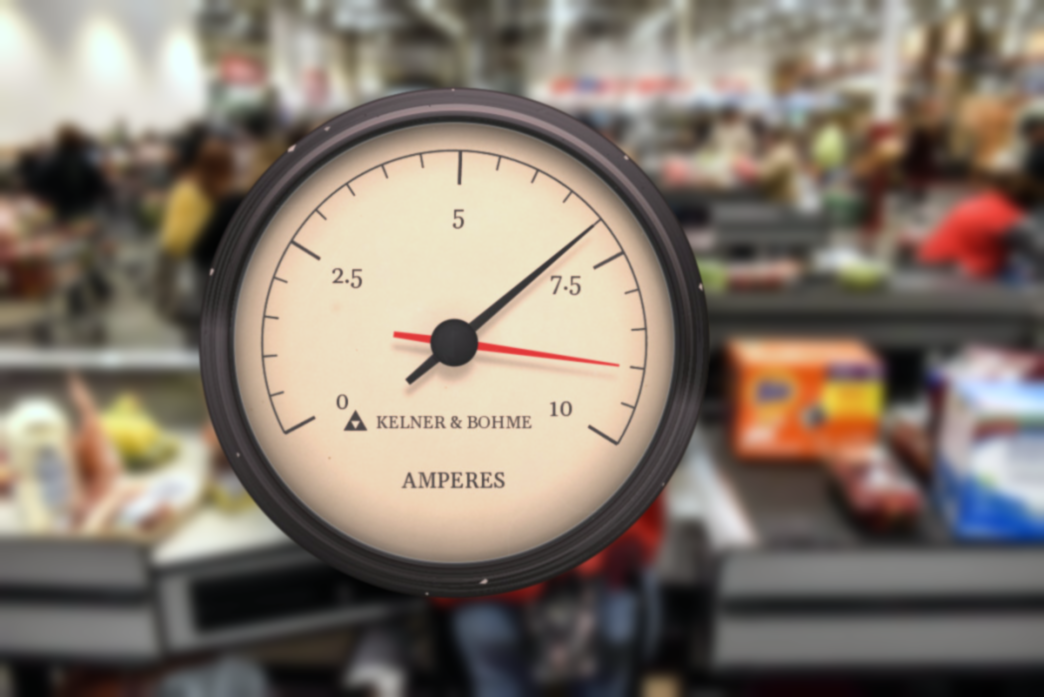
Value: 7
